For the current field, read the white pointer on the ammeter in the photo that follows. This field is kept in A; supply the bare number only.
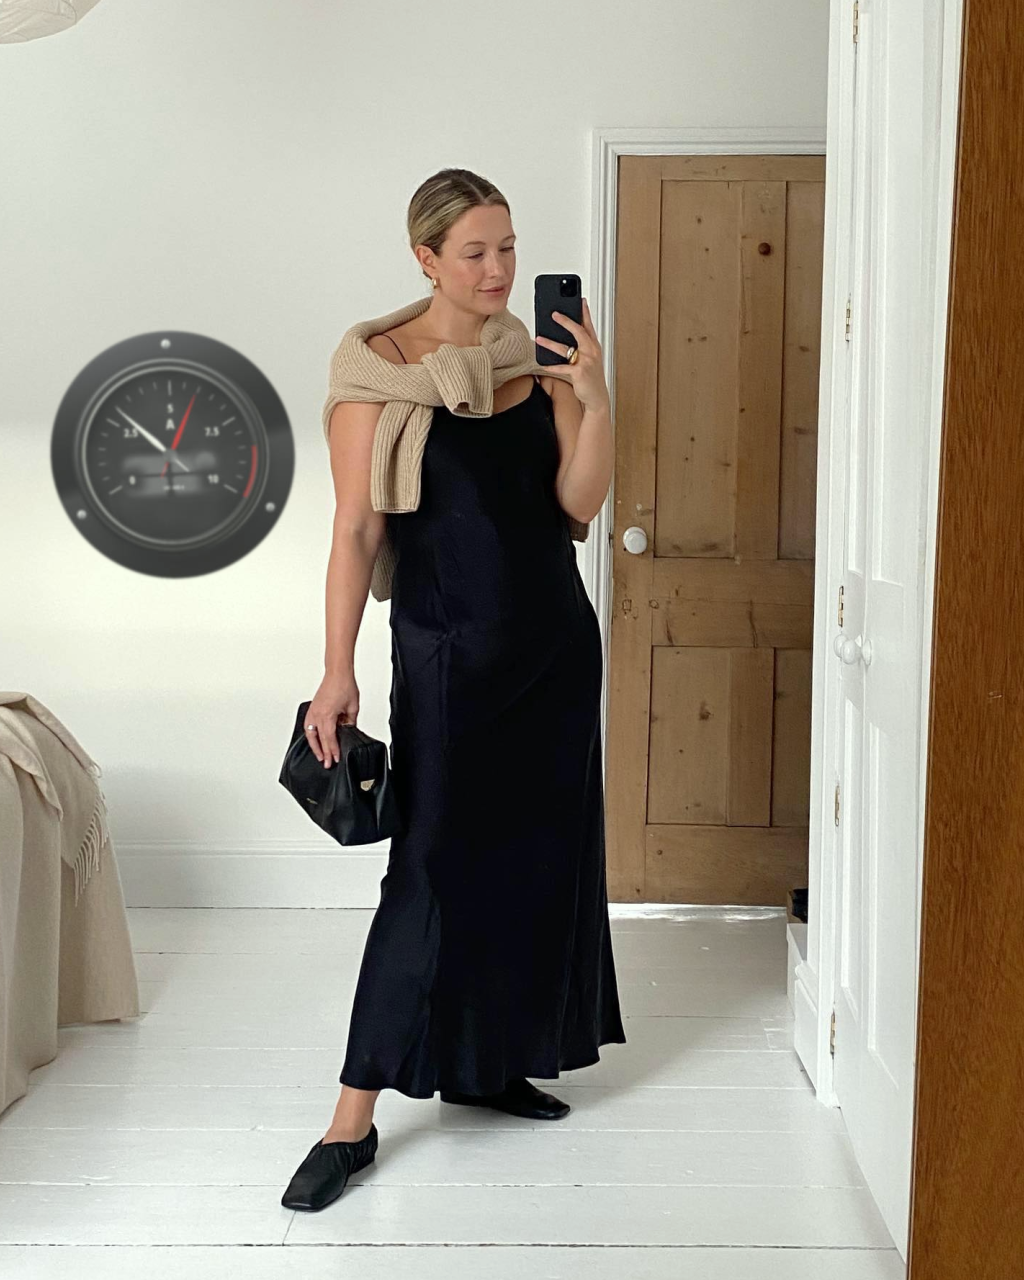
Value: 3
